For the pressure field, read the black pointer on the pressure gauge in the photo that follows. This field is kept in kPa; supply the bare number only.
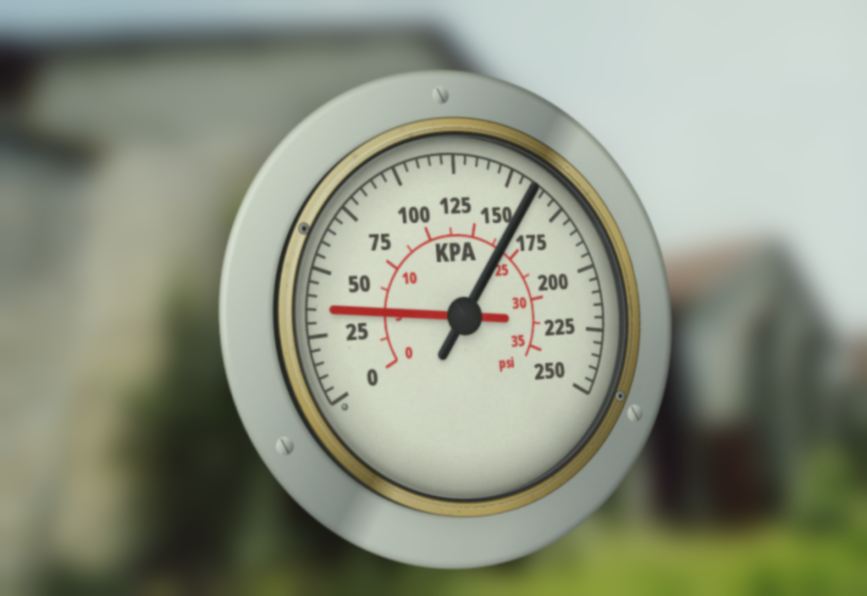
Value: 160
